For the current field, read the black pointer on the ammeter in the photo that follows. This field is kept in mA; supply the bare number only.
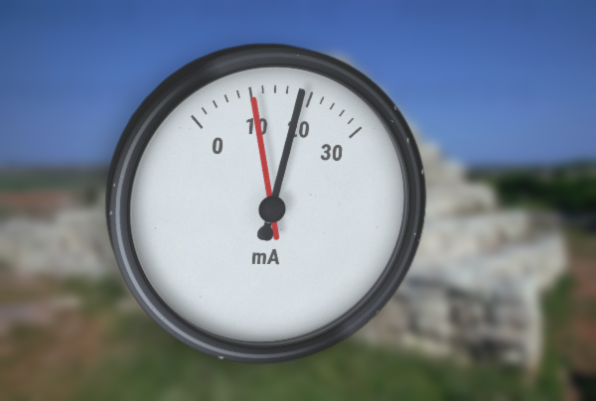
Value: 18
